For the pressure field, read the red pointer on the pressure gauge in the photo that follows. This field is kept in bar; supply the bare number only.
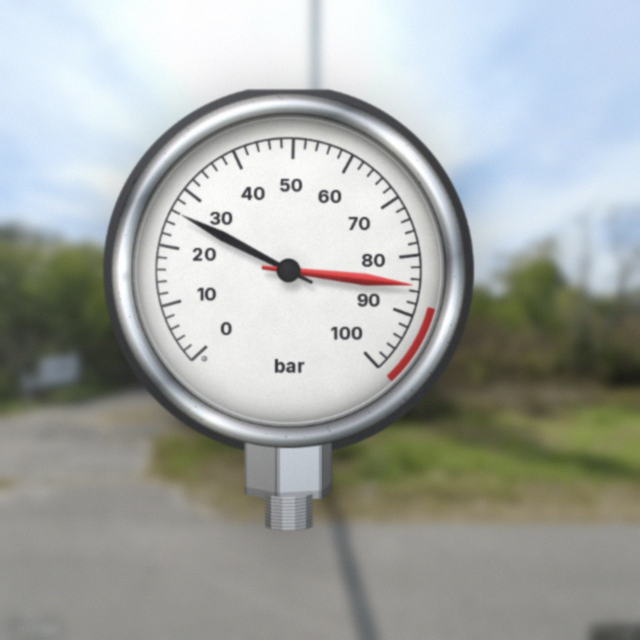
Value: 85
